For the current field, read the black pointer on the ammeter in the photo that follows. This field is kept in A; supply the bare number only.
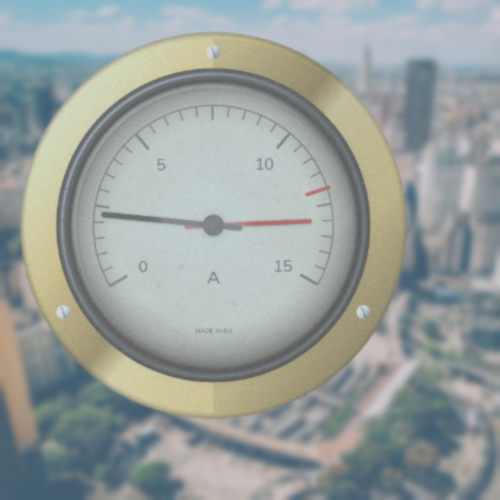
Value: 2.25
